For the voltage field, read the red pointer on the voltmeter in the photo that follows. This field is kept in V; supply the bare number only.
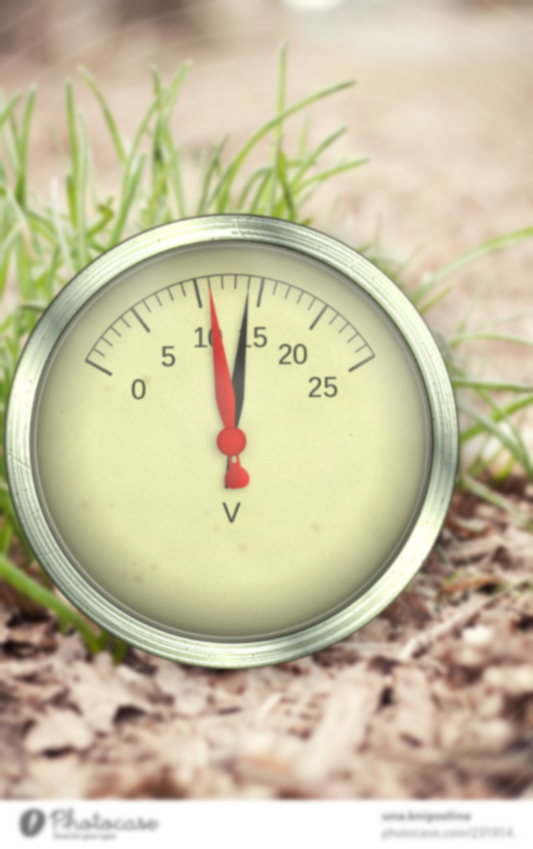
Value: 11
